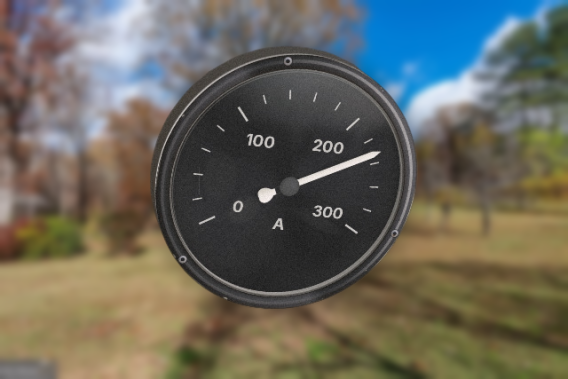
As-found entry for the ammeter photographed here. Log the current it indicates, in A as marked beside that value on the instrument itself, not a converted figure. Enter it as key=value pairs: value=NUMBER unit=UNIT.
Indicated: value=230 unit=A
